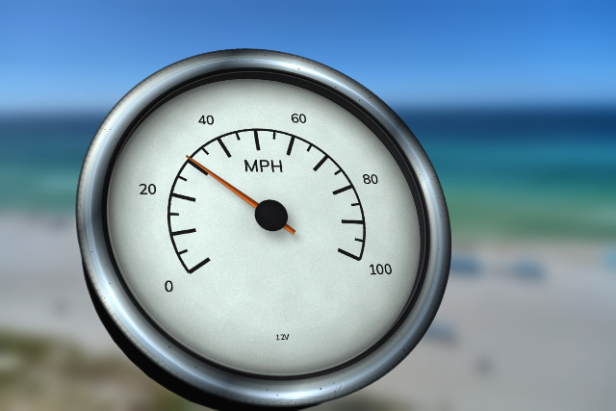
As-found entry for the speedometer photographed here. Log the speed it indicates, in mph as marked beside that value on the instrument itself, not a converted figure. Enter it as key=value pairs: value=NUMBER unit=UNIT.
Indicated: value=30 unit=mph
